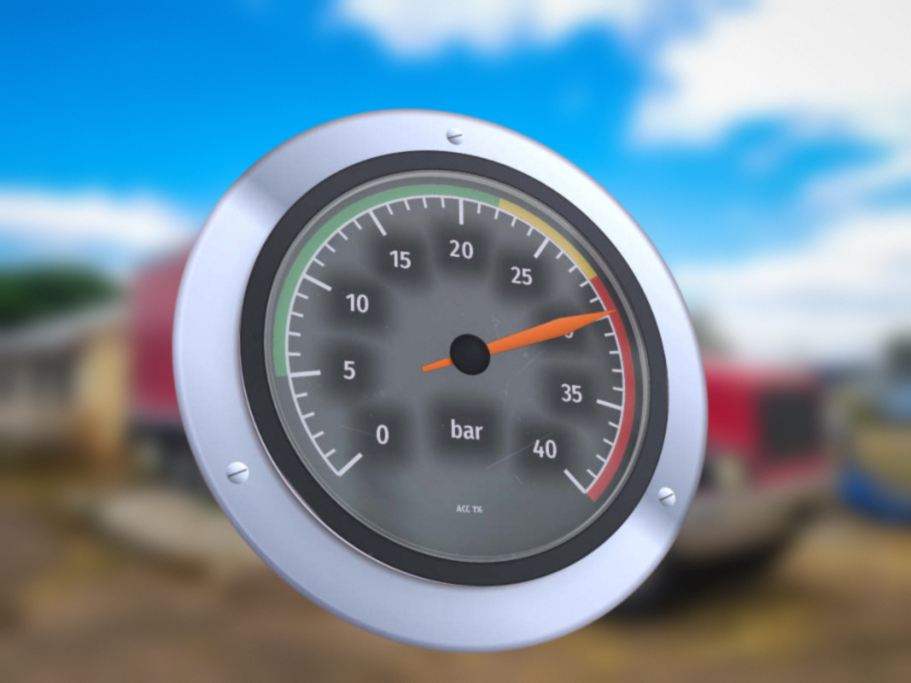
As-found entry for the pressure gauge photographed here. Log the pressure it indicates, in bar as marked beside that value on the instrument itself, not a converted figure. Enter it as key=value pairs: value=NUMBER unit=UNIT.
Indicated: value=30 unit=bar
